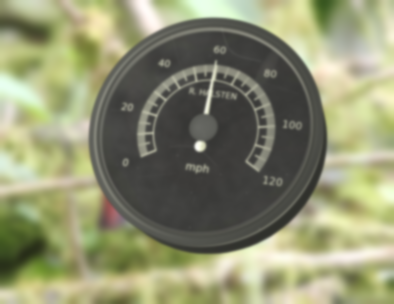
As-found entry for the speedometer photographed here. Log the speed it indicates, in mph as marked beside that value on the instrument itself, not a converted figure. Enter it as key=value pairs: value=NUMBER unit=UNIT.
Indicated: value=60 unit=mph
